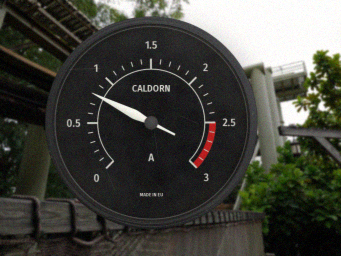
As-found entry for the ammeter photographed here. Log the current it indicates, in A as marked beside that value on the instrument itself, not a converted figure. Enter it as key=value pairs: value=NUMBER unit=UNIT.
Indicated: value=0.8 unit=A
